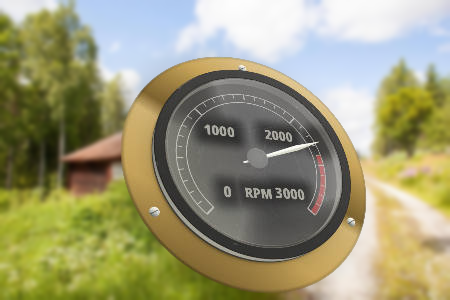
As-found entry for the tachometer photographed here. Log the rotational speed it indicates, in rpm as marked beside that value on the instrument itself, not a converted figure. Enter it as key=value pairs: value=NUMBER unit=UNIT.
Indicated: value=2300 unit=rpm
